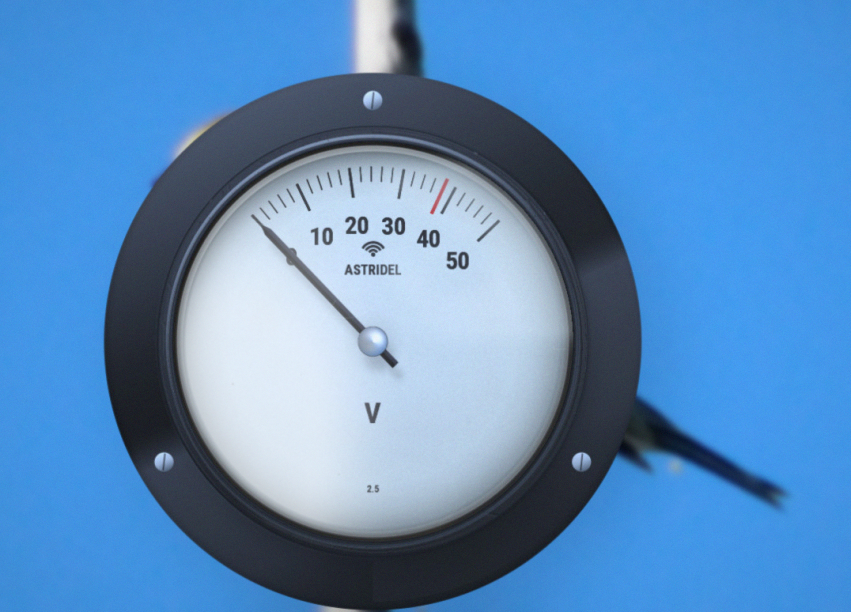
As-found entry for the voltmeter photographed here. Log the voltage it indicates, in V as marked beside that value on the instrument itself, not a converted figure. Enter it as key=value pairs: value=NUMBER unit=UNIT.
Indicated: value=0 unit=V
